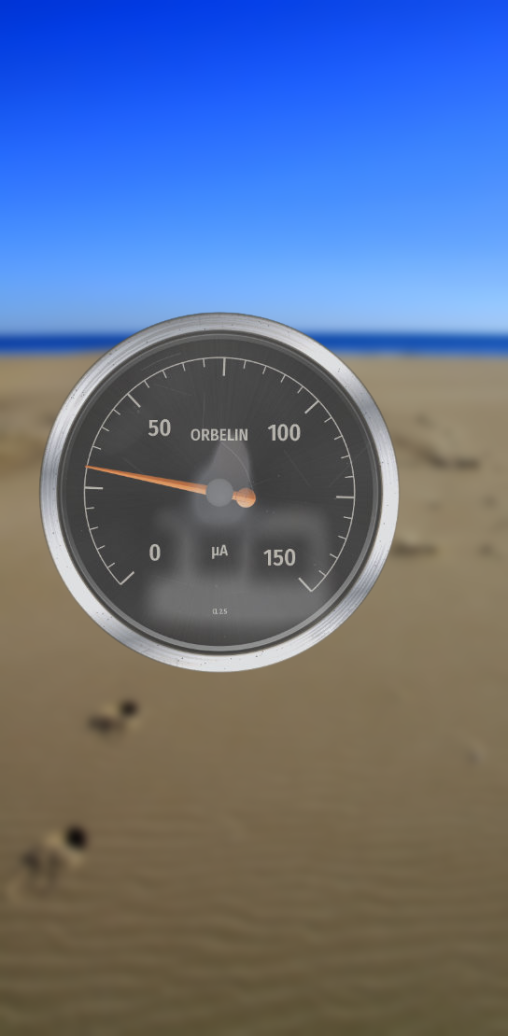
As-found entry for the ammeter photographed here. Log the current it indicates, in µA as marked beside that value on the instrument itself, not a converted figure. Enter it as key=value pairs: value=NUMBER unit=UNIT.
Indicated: value=30 unit=µA
